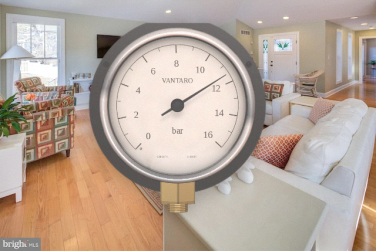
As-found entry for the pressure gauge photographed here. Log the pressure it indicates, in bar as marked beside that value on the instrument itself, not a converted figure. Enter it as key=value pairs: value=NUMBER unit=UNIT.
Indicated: value=11.5 unit=bar
